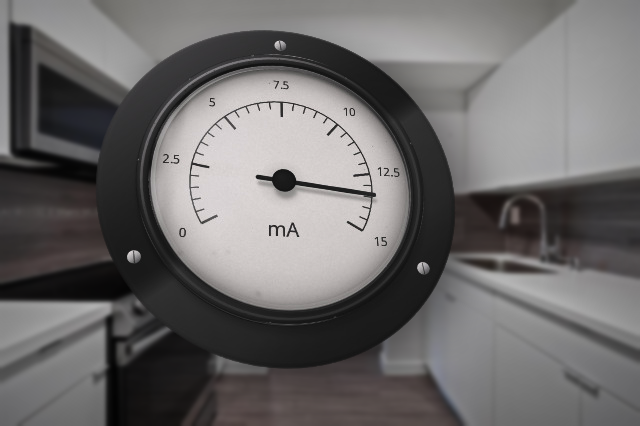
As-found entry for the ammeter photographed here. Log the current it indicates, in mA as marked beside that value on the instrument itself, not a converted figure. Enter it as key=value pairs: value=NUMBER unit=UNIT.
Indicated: value=13.5 unit=mA
